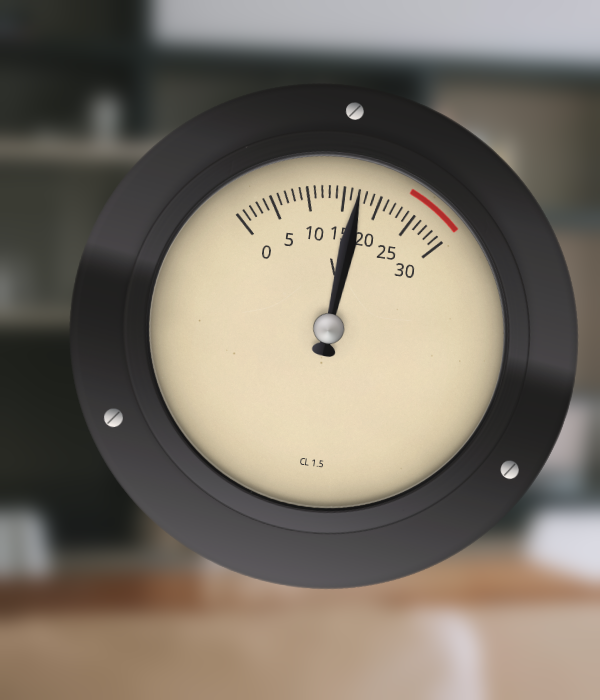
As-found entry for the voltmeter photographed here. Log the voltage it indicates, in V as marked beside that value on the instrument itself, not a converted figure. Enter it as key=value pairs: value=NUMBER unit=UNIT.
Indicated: value=17 unit=V
